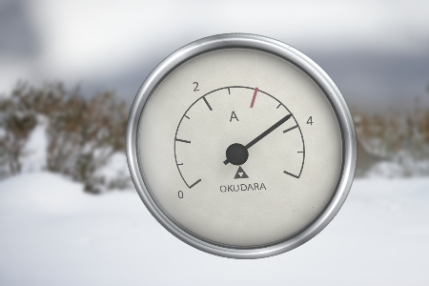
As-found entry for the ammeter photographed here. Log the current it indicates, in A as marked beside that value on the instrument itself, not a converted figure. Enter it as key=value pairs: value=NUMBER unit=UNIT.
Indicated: value=3.75 unit=A
